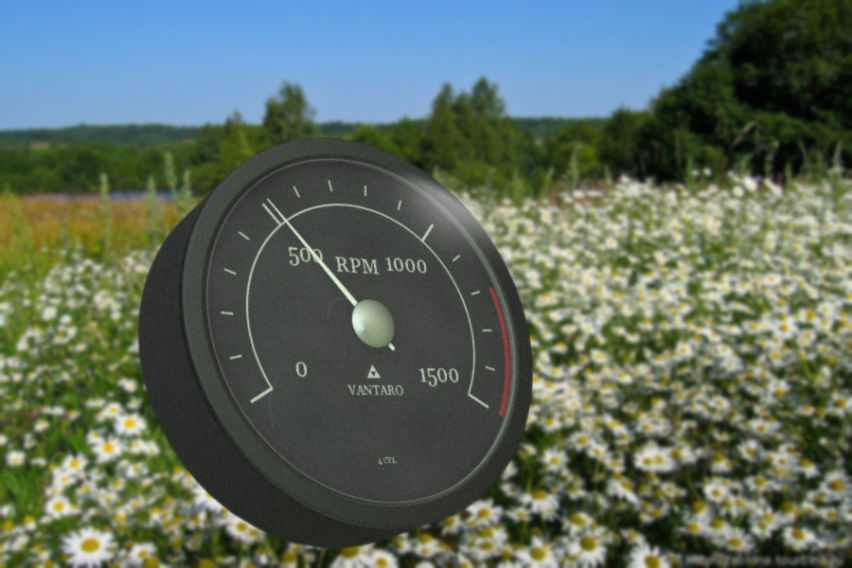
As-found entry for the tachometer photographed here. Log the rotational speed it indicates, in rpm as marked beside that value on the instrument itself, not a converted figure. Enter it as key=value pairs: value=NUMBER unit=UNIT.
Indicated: value=500 unit=rpm
